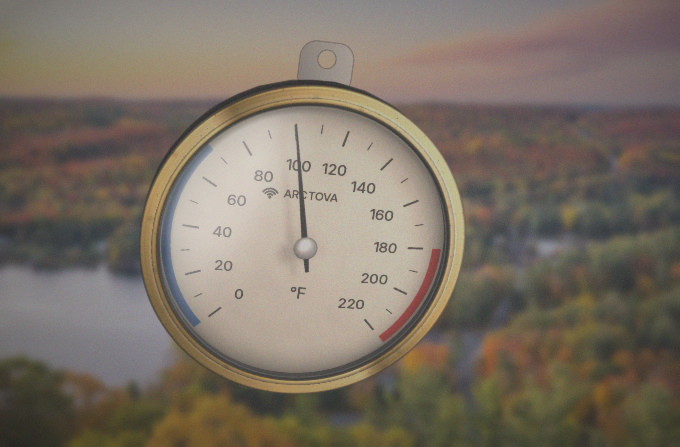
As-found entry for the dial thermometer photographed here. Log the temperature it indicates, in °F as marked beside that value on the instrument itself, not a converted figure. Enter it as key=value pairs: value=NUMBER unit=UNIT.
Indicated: value=100 unit=°F
